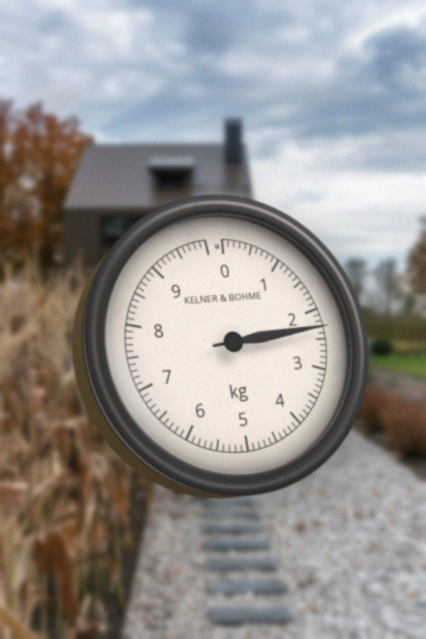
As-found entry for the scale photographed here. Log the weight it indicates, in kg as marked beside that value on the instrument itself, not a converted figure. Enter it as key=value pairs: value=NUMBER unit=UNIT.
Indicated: value=2.3 unit=kg
